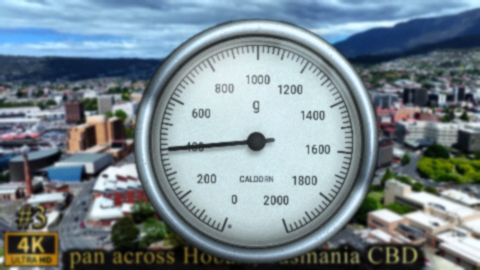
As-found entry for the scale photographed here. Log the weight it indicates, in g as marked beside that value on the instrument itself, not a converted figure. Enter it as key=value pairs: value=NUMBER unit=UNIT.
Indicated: value=400 unit=g
